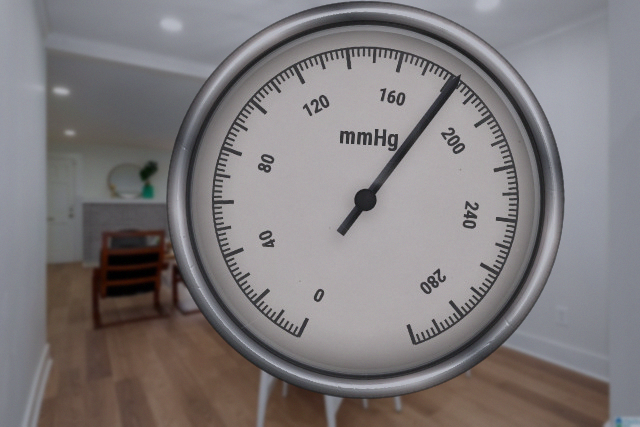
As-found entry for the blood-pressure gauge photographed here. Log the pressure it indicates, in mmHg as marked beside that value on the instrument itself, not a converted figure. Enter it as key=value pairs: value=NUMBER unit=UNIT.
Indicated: value=182 unit=mmHg
